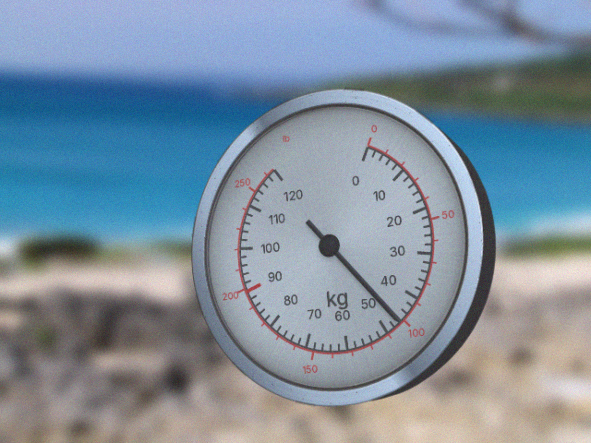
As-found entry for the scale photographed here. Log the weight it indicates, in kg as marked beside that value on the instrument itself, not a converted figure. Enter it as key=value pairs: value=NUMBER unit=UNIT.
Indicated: value=46 unit=kg
